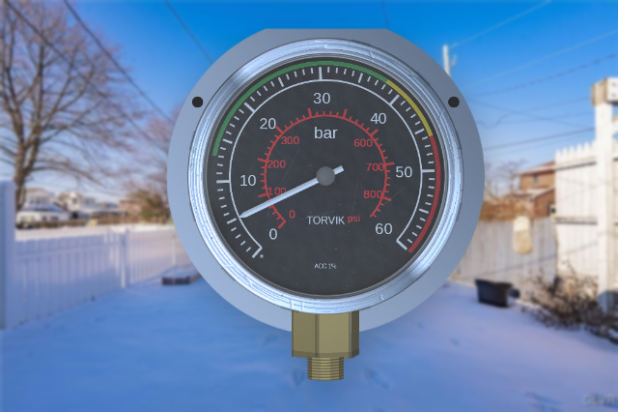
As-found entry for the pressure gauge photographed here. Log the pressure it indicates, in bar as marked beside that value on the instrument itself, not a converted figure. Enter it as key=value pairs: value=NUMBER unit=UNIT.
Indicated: value=5 unit=bar
